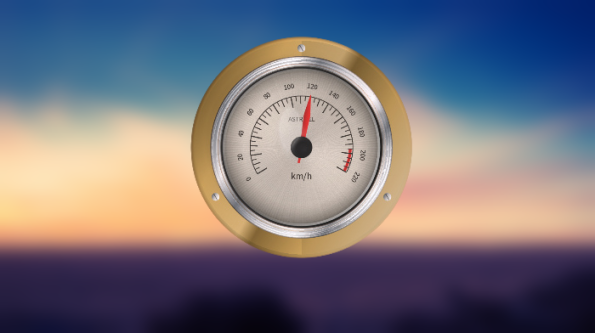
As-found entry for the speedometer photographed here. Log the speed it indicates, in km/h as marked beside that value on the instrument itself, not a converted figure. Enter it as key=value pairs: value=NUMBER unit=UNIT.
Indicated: value=120 unit=km/h
